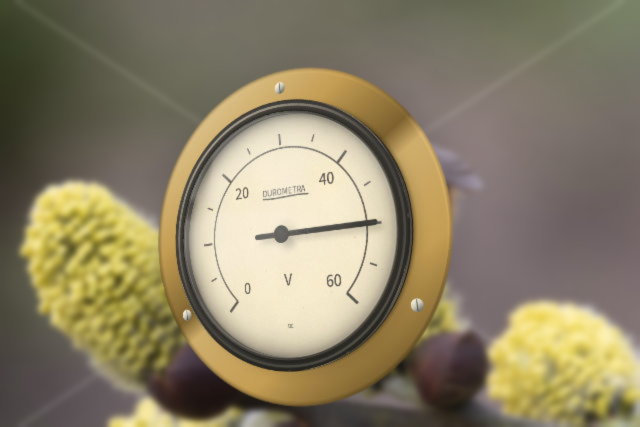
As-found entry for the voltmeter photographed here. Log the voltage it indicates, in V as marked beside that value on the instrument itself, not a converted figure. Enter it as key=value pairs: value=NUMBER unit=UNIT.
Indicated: value=50 unit=V
